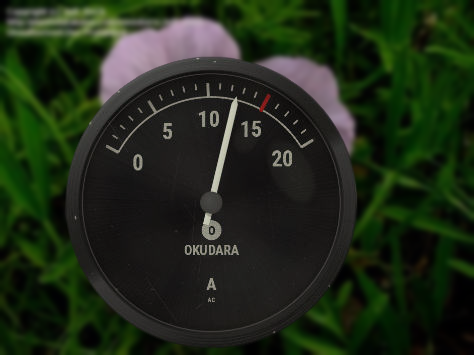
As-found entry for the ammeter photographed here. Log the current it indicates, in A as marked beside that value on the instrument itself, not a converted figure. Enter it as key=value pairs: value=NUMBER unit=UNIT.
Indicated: value=12.5 unit=A
